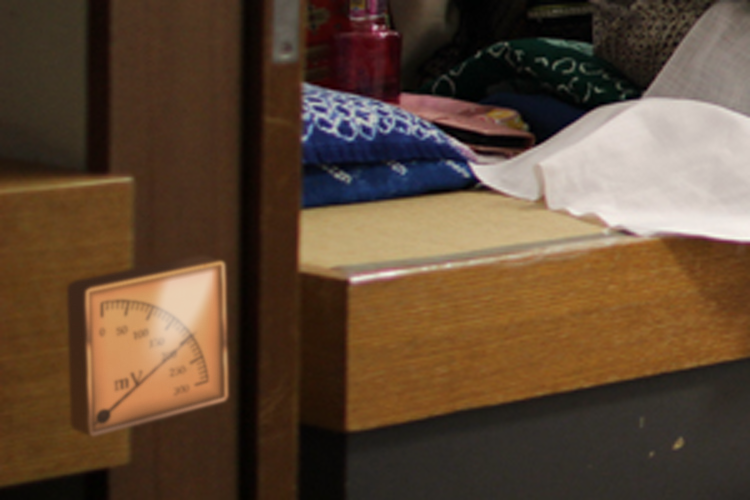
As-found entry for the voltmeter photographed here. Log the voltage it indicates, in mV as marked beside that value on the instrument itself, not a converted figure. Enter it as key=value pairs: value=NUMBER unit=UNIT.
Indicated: value=200 unit=mV
